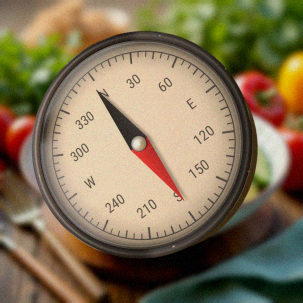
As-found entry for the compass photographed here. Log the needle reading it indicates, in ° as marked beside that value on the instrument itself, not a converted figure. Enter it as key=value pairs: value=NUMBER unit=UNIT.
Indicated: value=177.5 unit=°
